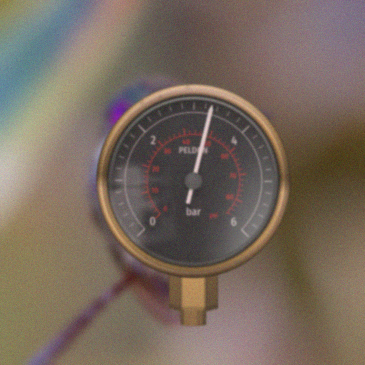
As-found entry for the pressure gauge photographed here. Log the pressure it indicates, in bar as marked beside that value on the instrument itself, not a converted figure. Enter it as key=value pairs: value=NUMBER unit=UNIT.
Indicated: value=3.3 unit=bar
